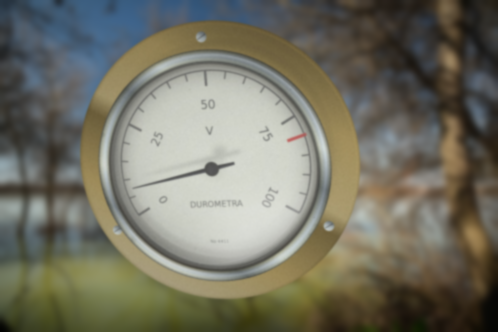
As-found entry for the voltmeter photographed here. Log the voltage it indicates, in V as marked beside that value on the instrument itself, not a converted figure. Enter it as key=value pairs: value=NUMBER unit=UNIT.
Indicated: value=7.5 unit=V
